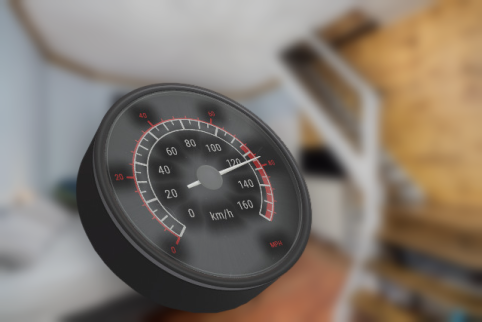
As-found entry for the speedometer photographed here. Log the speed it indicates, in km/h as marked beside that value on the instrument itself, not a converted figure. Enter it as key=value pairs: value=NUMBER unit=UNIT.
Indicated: value=125 unit=km/h
